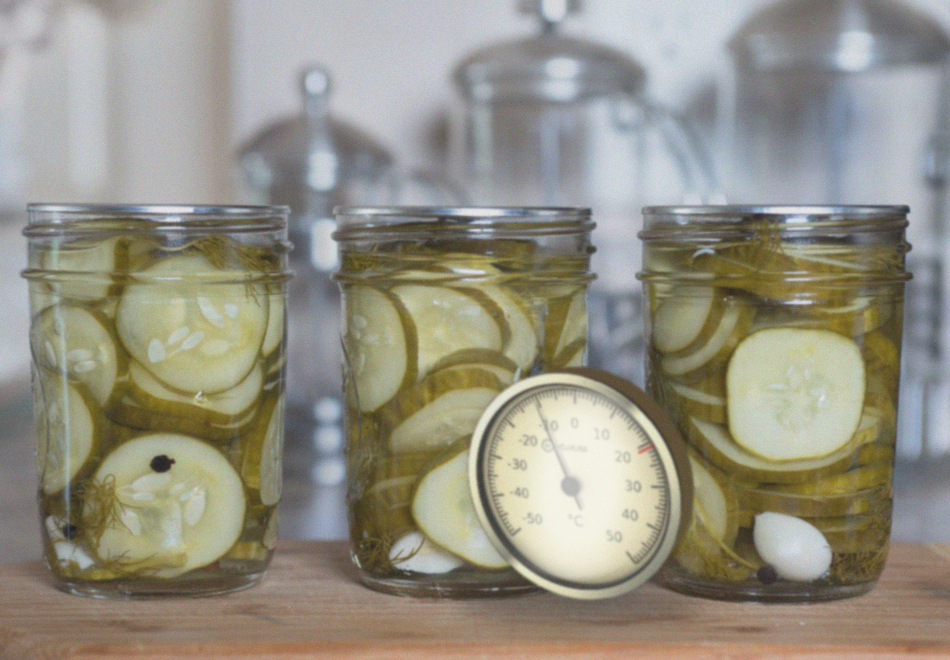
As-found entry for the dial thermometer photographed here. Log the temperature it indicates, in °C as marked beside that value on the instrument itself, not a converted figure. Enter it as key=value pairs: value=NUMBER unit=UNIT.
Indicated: value=-10 unit=°C
